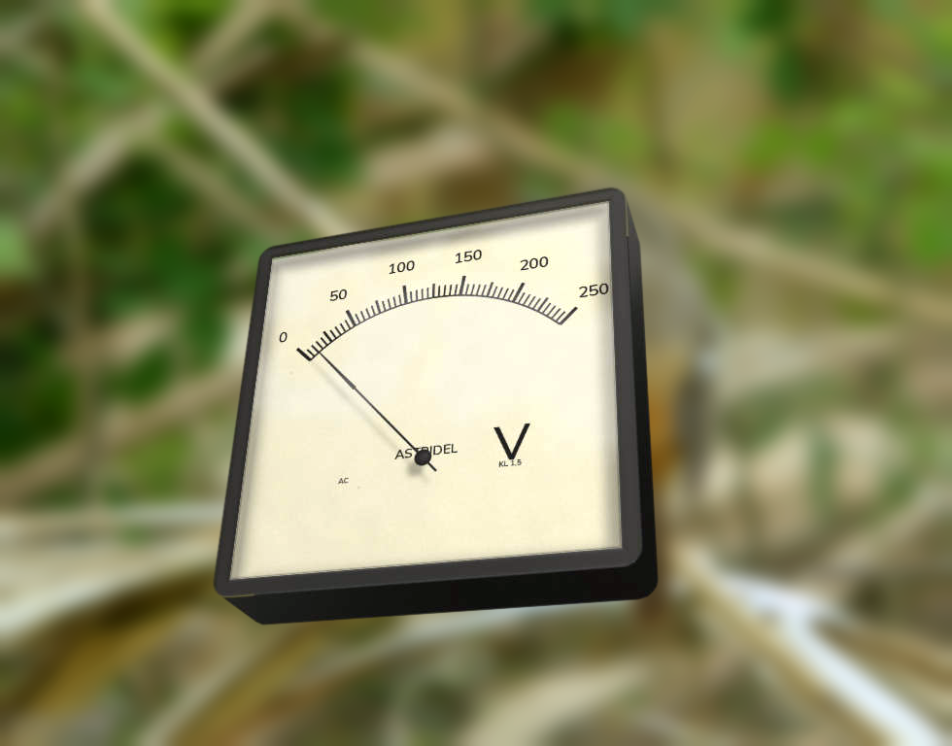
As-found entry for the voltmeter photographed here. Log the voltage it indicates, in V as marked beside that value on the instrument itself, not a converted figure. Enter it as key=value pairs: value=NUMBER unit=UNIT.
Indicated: value=10 unit=V
